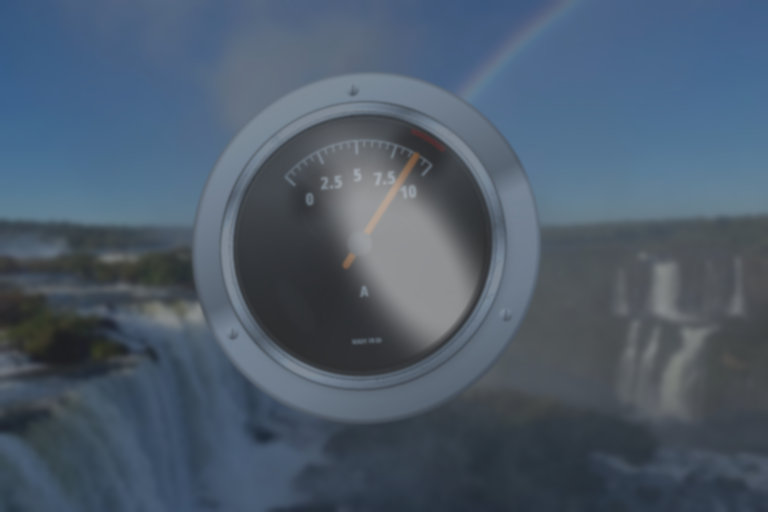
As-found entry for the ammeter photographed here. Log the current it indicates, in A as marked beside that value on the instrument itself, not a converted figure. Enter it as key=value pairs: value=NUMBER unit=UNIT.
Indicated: value=9 unit=A
